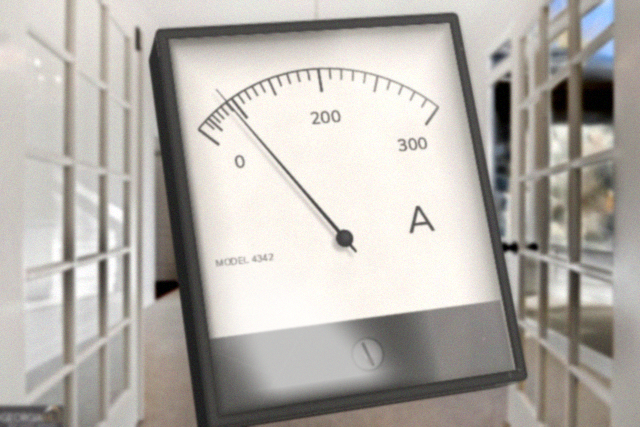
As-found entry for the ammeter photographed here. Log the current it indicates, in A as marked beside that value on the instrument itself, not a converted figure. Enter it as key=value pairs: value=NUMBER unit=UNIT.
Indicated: value=90 unit=A
